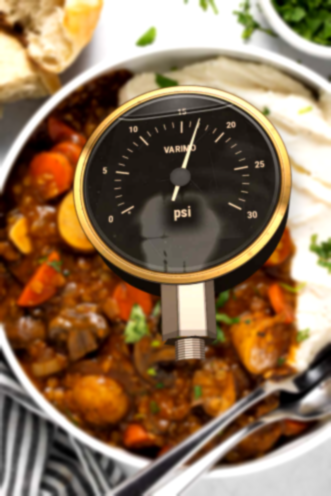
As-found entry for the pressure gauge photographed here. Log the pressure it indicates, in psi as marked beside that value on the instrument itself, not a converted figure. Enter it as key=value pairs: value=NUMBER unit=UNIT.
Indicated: value=17 unit=psi
